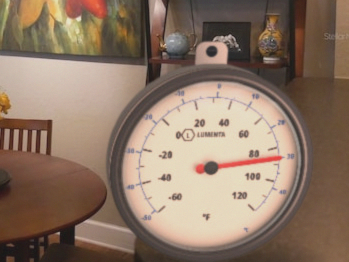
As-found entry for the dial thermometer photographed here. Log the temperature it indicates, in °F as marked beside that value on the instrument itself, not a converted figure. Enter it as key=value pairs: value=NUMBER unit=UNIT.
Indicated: value=85 unit=°F
